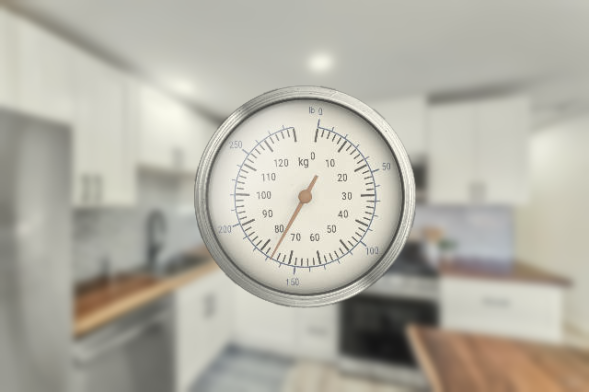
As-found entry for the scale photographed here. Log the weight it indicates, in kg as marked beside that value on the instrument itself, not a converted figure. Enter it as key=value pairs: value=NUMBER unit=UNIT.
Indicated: value=76 unit=kg
